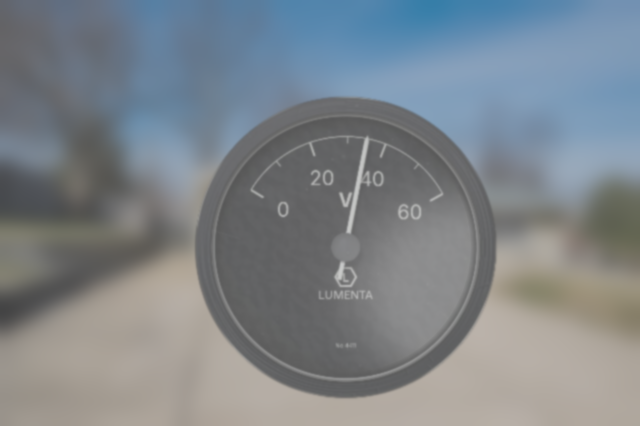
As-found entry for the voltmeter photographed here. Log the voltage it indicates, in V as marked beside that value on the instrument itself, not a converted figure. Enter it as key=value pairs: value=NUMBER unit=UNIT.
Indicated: value=35 unit=V
